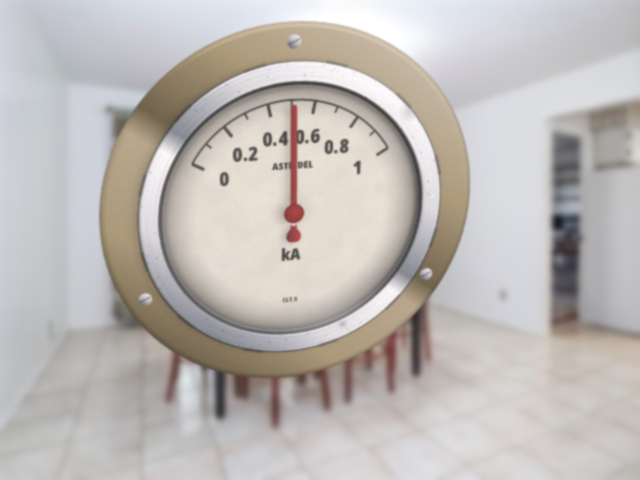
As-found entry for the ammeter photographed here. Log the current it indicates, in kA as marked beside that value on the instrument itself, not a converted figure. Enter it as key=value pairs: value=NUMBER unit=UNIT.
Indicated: value=0.5 unit=kA
